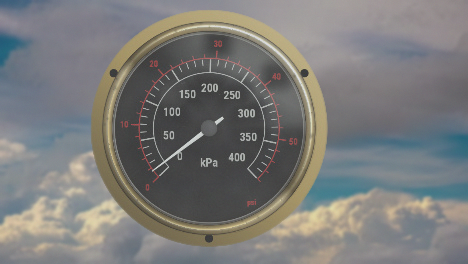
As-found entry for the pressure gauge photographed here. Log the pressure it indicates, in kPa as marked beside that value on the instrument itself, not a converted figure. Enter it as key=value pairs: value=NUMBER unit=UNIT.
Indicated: value=10 unit=kPa
